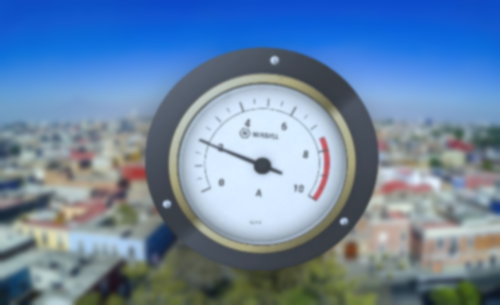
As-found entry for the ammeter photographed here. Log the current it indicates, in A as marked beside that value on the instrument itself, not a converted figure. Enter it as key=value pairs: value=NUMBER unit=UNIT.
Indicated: value=2 unit=A
